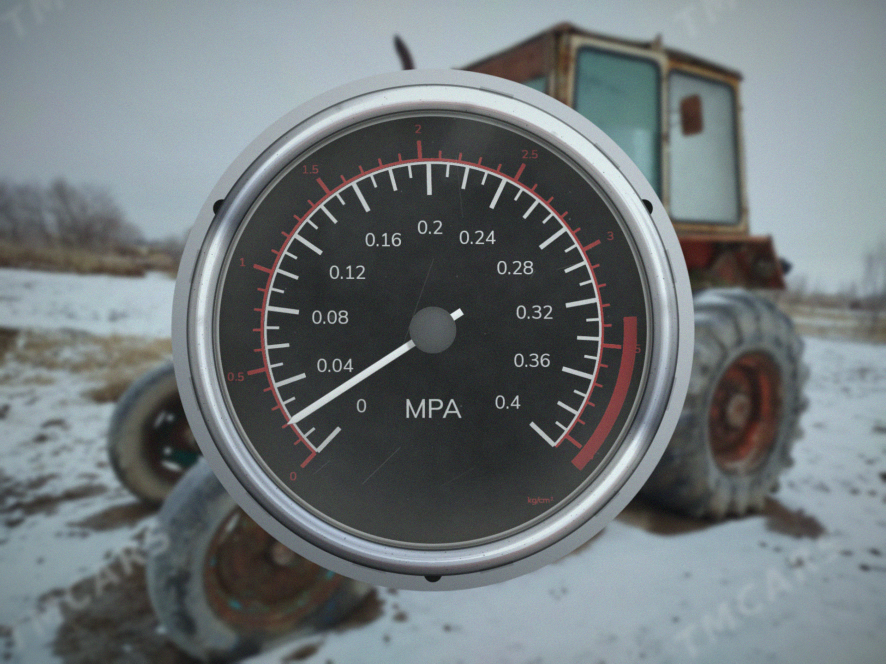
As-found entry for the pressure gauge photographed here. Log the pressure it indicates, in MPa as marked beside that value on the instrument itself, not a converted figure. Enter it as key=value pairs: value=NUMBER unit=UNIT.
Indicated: value=0.02 unit=MPa
